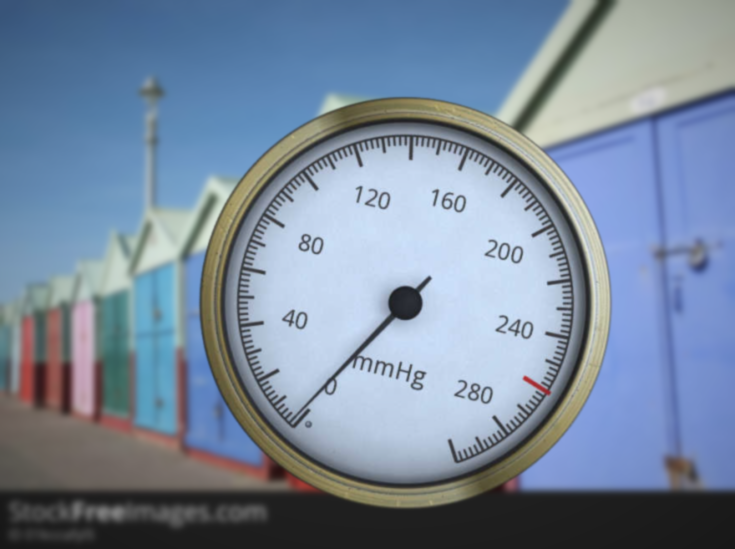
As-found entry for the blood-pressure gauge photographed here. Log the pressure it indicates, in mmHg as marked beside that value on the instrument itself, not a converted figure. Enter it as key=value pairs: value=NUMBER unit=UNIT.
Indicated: value=2 unit=mmHg
